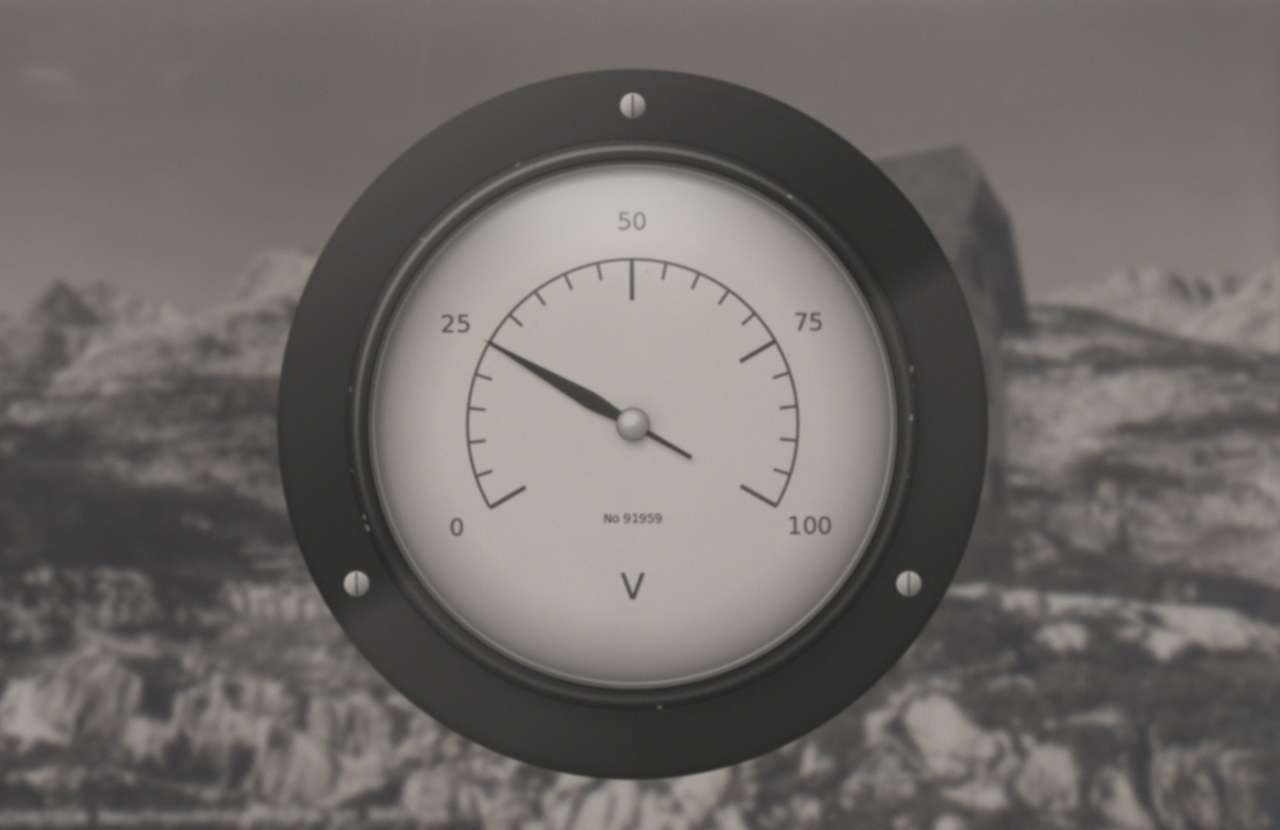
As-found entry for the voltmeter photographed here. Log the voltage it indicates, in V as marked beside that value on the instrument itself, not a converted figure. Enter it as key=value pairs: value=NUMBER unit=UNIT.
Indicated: value=25 unit=V
